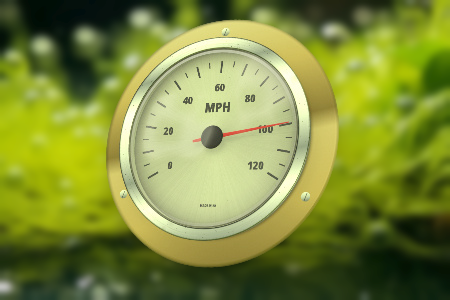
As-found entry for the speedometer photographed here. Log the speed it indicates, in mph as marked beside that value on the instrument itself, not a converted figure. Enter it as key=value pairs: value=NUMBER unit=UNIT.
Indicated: value=100 unit=mph
